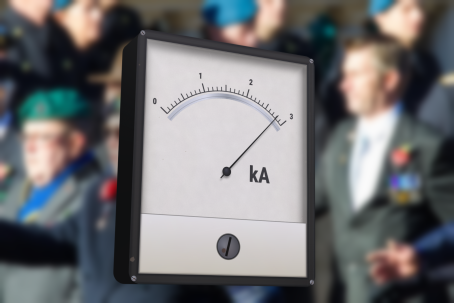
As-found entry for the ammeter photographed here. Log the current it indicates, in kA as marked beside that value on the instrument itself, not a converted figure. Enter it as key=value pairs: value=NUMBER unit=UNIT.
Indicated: value=2.8 unit=kA
